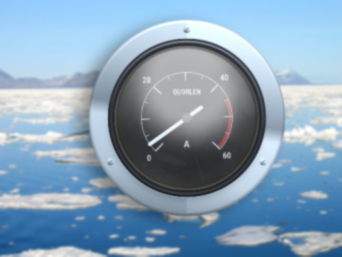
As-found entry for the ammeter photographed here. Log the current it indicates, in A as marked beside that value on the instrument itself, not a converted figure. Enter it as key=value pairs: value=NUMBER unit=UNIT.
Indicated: value=2.5 unit=A
